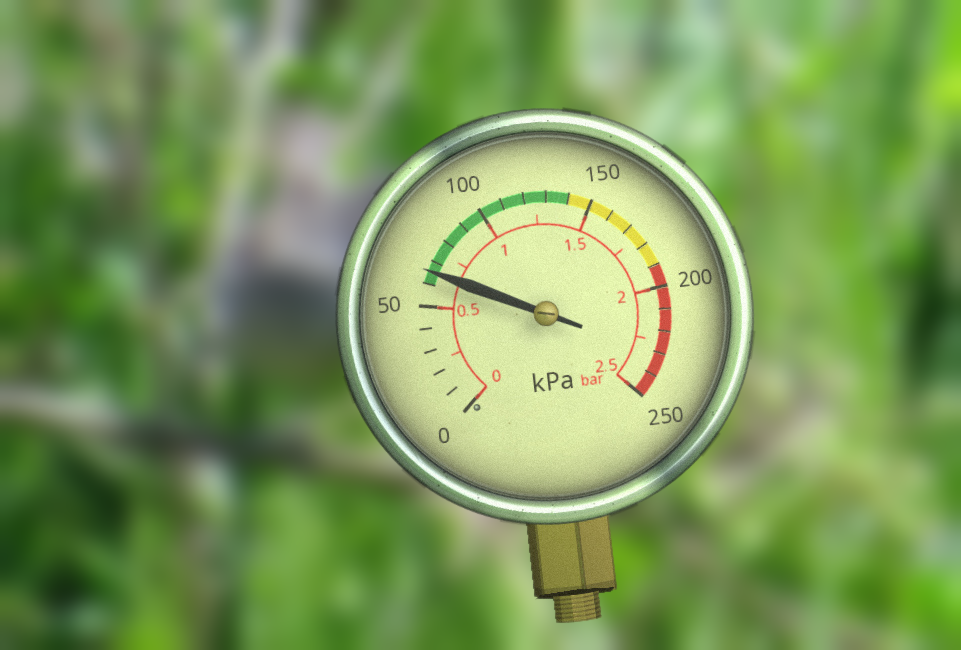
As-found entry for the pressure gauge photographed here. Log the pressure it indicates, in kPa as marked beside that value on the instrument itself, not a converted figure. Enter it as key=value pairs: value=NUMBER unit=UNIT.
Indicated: value=65 unit=kPa
